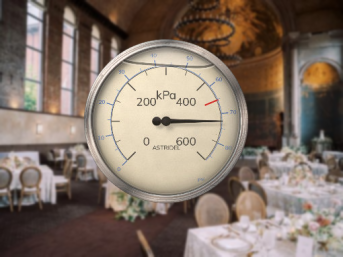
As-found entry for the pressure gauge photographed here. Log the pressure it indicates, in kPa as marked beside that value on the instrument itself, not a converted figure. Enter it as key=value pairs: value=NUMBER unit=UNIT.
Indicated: value=500 unit=kPa
